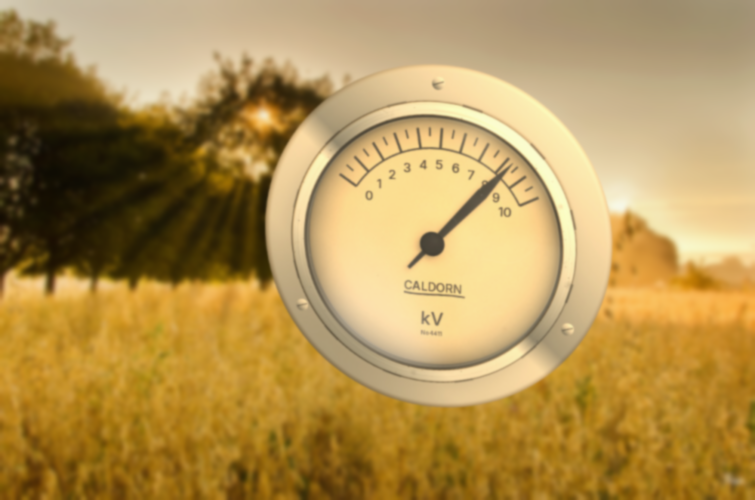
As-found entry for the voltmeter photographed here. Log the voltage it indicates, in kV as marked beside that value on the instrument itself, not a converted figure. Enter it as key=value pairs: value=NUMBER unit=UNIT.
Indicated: value=8.25 unit=kV
